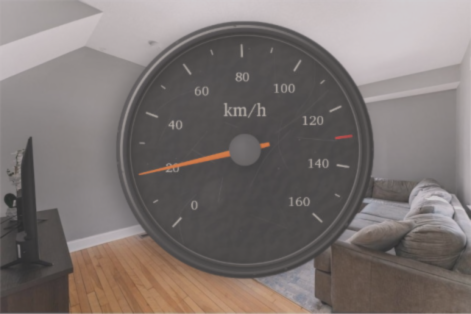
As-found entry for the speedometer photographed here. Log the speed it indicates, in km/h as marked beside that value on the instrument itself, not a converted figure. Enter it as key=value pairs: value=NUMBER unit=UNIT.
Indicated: value=20 unit=km/h
